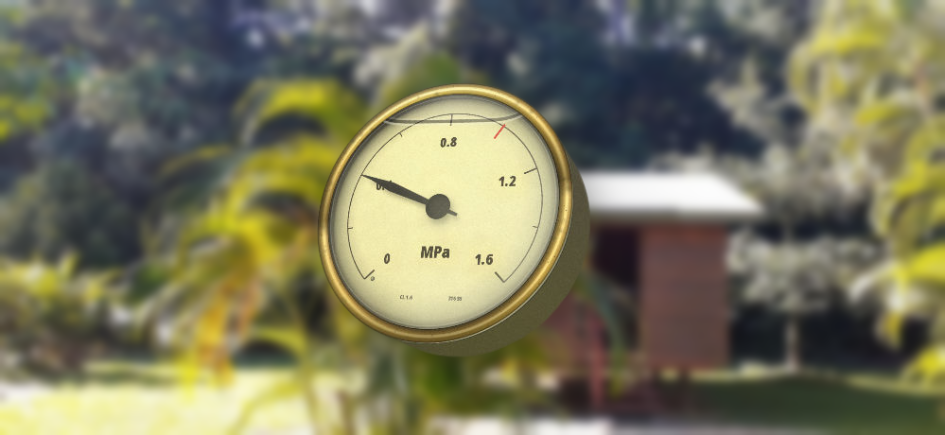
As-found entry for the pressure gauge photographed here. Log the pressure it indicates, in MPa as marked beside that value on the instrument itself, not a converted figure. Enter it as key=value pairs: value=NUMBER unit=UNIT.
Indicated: value=0.4 unit=MPa
